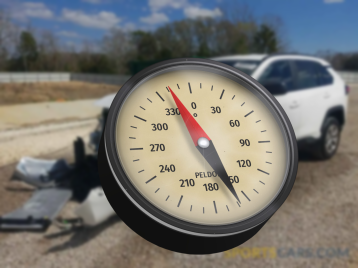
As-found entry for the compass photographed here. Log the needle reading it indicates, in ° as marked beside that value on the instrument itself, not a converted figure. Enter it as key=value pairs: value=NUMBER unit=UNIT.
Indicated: value=340 unit=°
